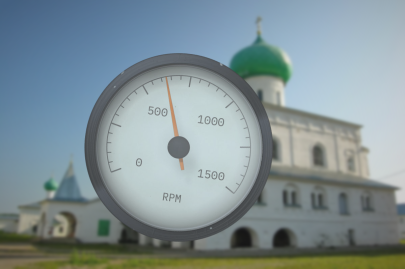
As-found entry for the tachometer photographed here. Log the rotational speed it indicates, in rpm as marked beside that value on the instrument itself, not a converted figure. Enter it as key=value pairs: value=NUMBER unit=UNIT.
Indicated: value=625 unit=rpm
